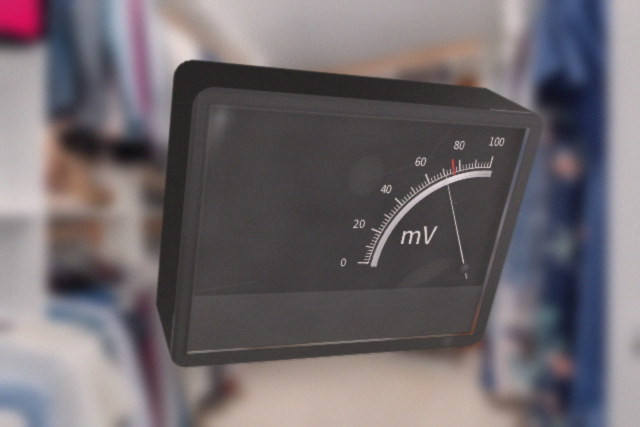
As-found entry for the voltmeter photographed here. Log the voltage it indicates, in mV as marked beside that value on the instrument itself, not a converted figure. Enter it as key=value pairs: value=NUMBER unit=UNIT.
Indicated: value=70 unit=mV
